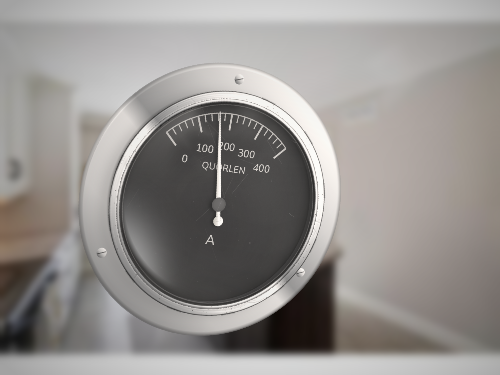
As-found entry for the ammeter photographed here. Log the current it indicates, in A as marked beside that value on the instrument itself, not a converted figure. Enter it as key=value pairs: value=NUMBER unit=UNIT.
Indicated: value=160 unit=A
